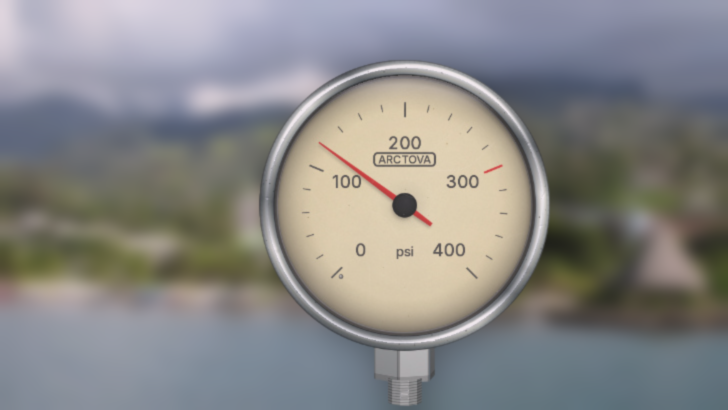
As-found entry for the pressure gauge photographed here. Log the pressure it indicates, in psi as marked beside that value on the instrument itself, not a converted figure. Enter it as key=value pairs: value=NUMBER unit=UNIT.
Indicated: value=120 unit=psi
